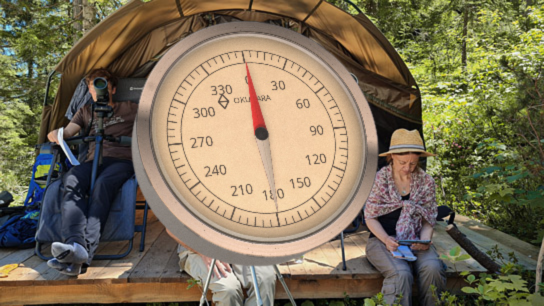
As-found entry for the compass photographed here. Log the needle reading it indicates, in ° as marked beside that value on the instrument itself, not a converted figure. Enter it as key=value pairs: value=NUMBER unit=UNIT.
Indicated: value=0 unit=°
